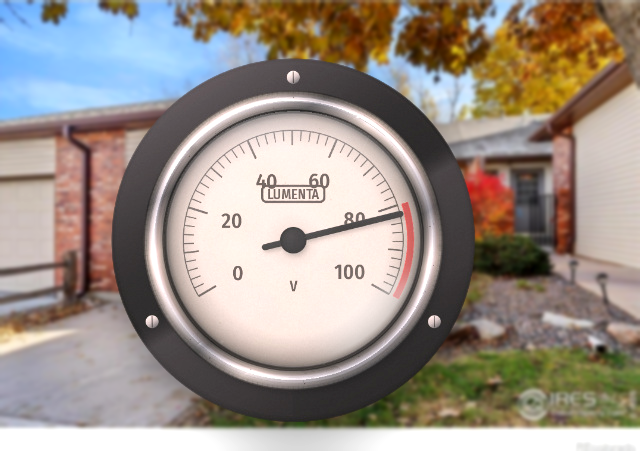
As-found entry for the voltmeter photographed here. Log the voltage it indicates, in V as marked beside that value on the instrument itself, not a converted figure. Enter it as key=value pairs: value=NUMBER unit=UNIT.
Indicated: value=82 unit=V
